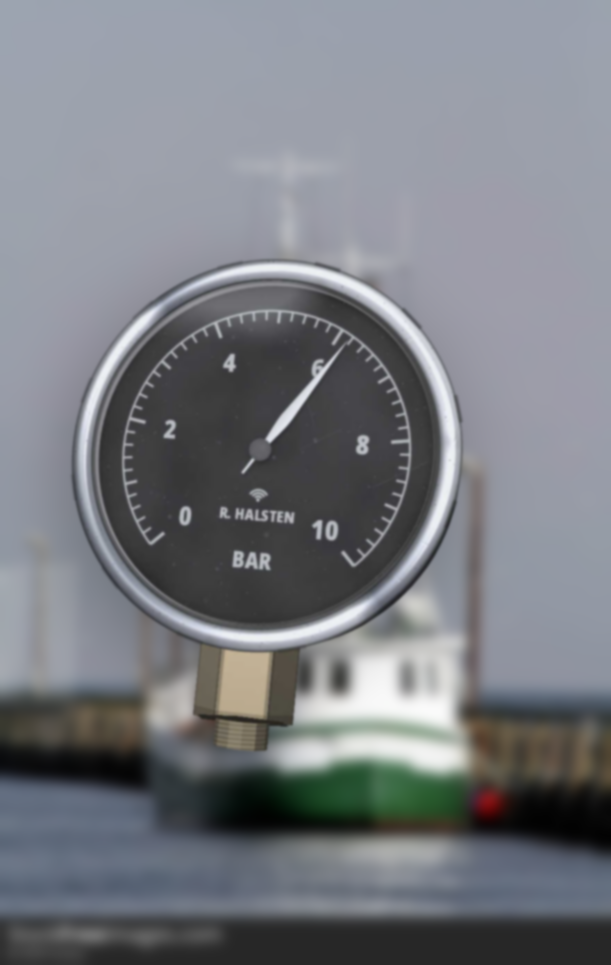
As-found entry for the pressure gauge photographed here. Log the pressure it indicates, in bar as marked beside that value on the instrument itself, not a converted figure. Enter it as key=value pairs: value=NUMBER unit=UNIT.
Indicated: value=6.2 unit=bar
